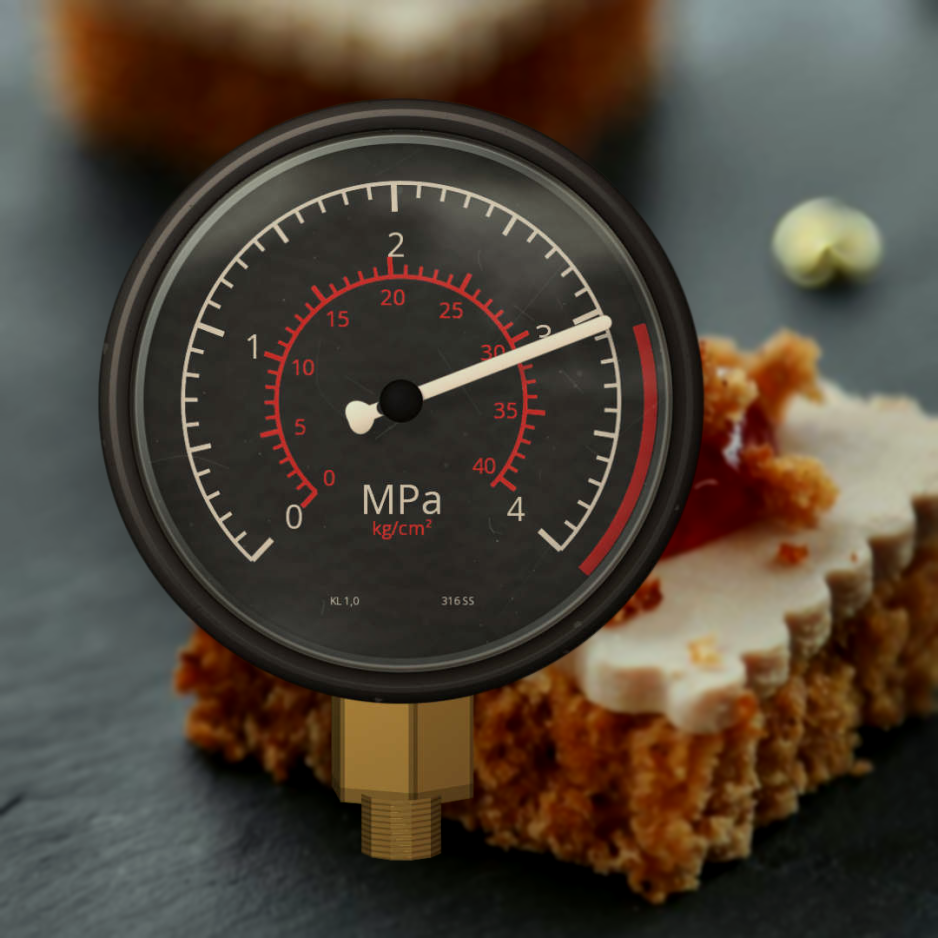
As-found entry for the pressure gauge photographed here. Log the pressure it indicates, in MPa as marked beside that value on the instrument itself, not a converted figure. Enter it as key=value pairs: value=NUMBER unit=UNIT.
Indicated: value=3.05 unit=MPa
